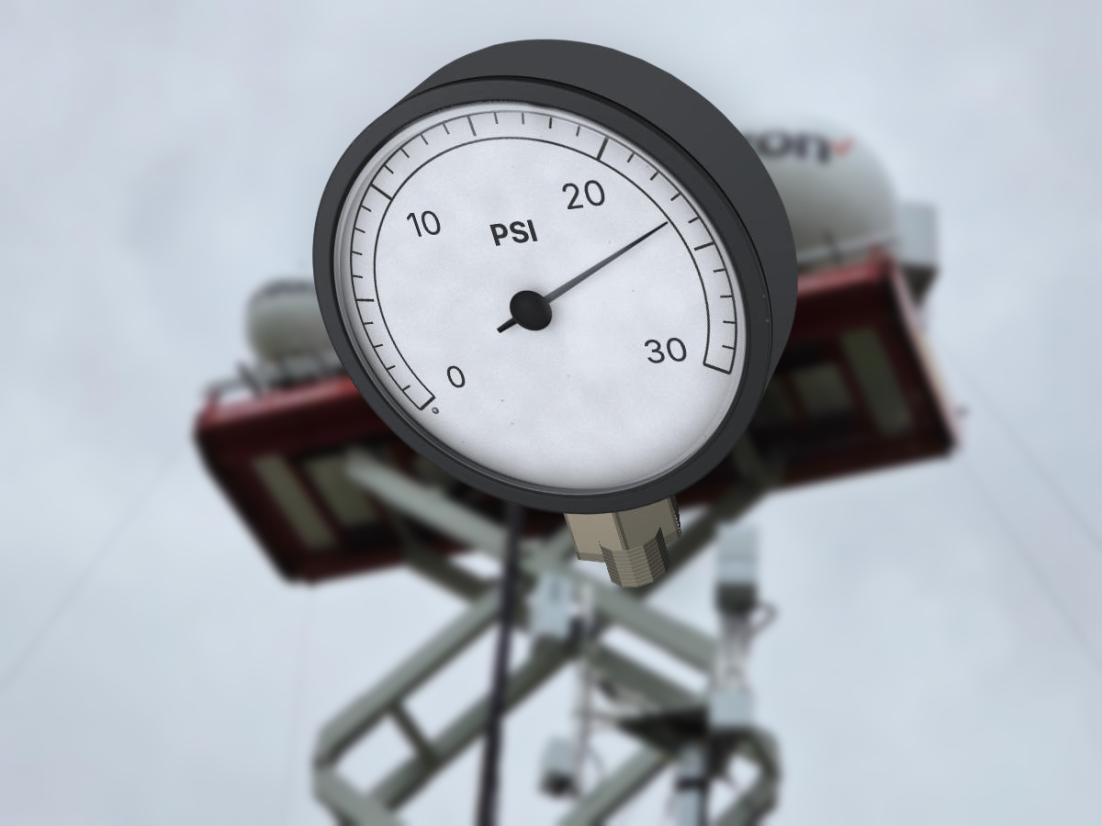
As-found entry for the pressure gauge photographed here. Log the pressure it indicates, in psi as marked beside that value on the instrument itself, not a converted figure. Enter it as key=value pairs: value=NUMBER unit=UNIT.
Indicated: value=23.5 unit=psi
